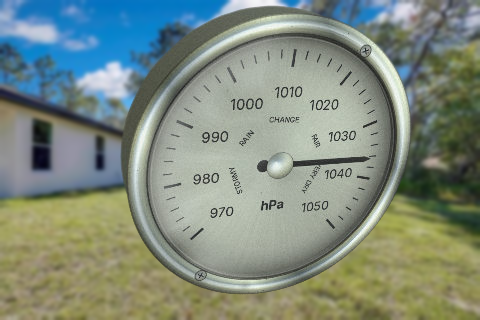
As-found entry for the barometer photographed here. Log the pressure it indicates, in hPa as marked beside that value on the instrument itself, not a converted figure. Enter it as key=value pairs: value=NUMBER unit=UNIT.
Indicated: value=1036 unit=hPa
